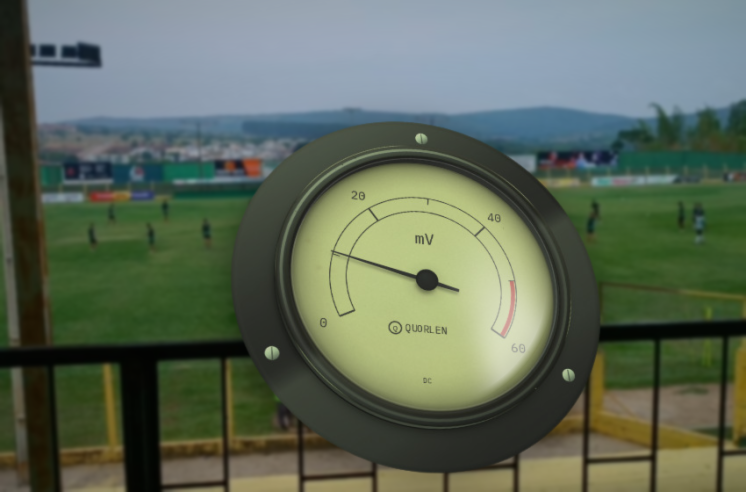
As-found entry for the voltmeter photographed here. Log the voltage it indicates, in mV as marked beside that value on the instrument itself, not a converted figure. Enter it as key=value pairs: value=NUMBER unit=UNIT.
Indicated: value=10 unit=mV
